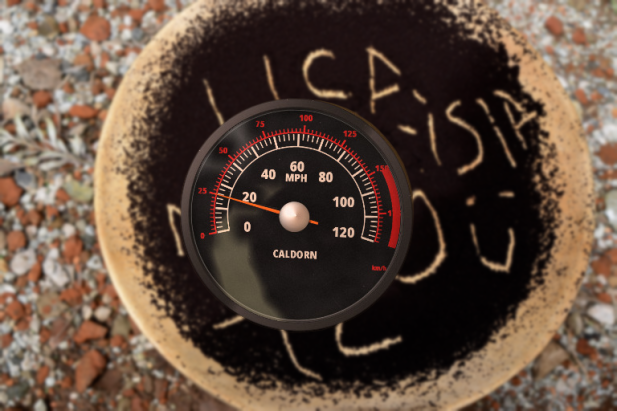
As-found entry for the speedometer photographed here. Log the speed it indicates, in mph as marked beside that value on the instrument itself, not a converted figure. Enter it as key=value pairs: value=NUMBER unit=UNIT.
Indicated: value=16 unit=mph
